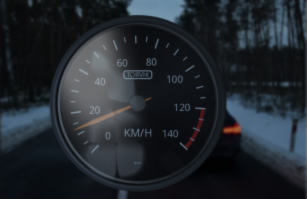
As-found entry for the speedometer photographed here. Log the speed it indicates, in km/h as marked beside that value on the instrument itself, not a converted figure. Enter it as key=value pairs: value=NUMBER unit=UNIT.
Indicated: value=12.5 unit=km/h
